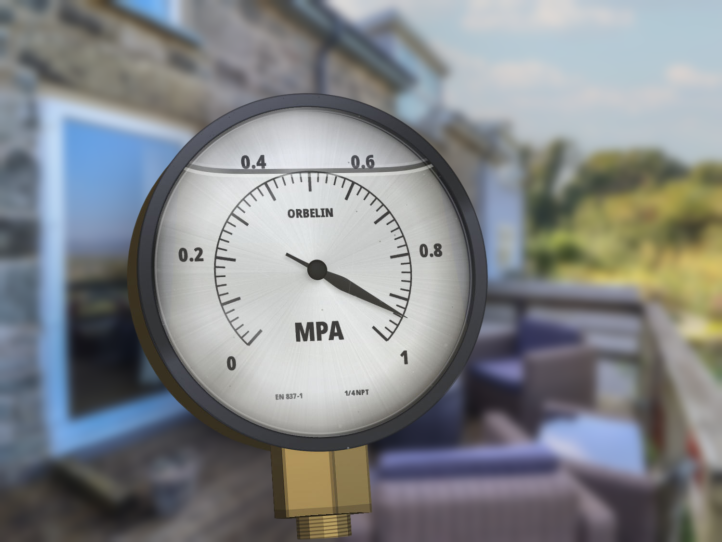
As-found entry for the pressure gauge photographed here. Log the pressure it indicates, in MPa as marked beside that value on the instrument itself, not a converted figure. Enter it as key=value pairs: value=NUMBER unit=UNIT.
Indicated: value=0.94 unit=MPa
